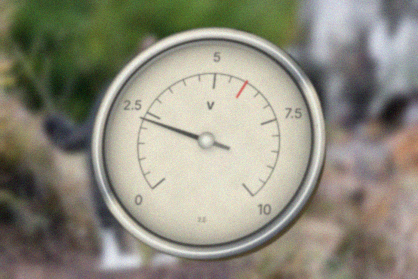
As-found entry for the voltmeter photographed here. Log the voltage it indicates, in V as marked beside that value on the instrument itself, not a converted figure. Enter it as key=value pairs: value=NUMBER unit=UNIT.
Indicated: value=2.25 unit=V
